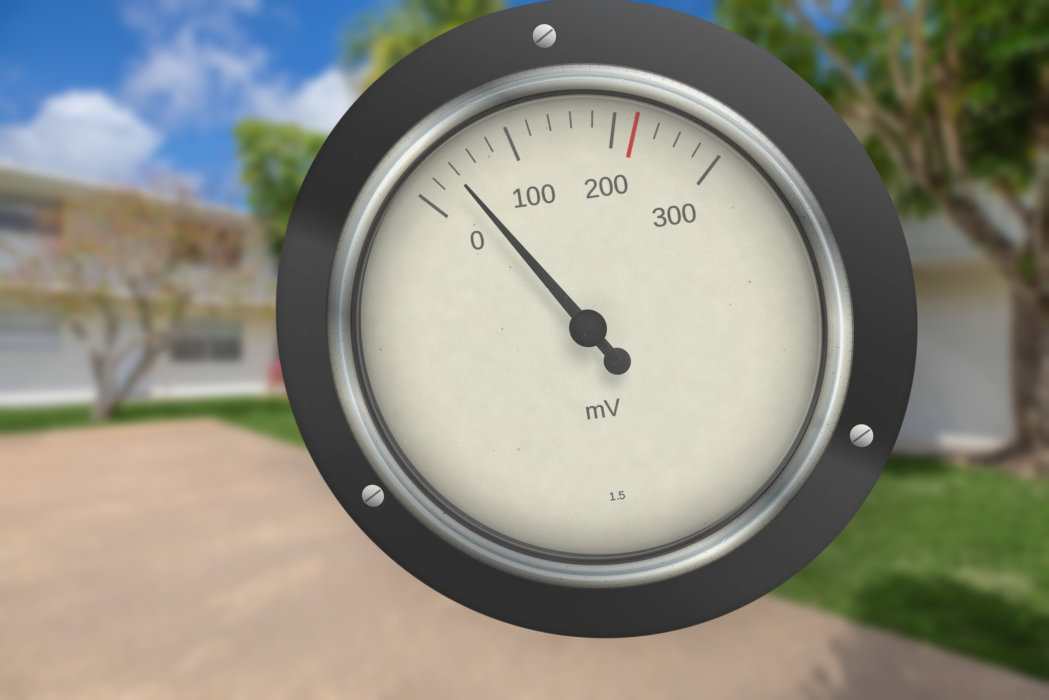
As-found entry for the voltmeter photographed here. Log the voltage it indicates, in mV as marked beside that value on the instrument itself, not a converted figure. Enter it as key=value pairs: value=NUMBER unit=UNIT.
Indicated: value=40 unit=mV
